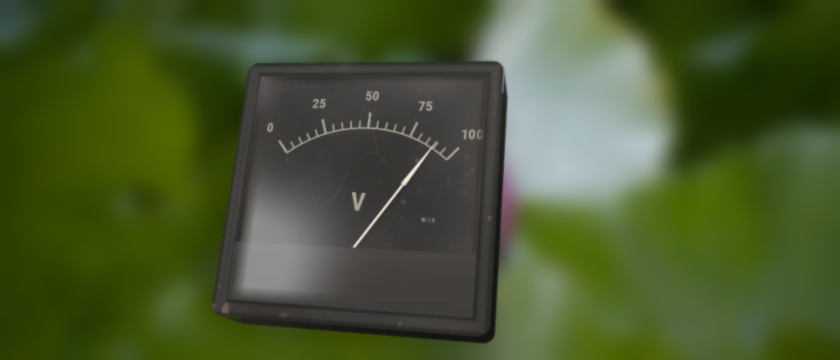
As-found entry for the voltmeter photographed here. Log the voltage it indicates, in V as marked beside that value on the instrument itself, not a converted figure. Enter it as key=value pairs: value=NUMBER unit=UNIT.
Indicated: value=90 unit=V
